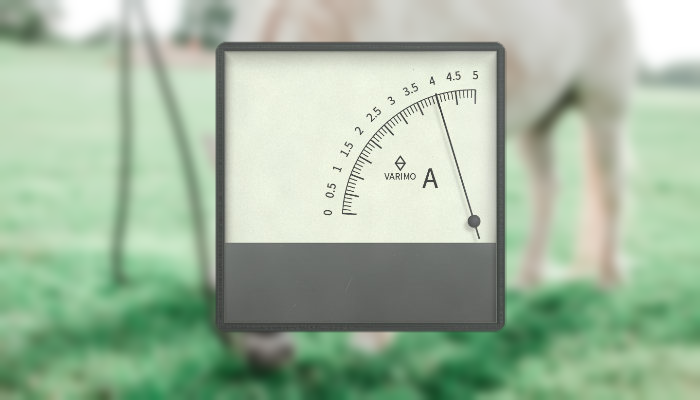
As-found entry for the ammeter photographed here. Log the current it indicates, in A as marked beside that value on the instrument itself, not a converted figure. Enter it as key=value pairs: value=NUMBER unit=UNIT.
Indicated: value=4 unit=A
